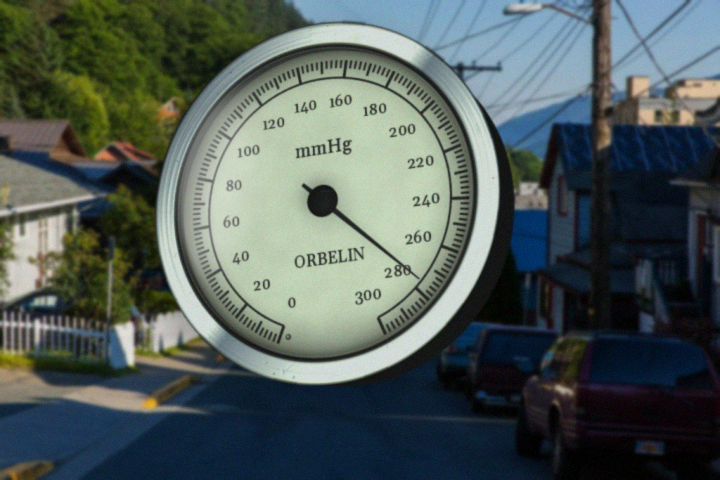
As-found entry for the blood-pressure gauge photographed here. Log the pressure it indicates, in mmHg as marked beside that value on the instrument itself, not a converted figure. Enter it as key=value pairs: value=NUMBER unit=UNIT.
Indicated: value=276 unit=mmHg
